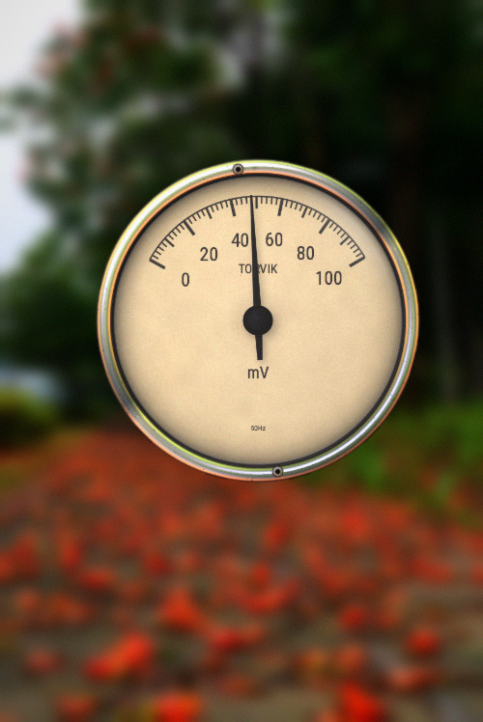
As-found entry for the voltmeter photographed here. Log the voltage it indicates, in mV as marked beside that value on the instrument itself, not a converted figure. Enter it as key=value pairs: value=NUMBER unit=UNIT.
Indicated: value=48 unit=mV
